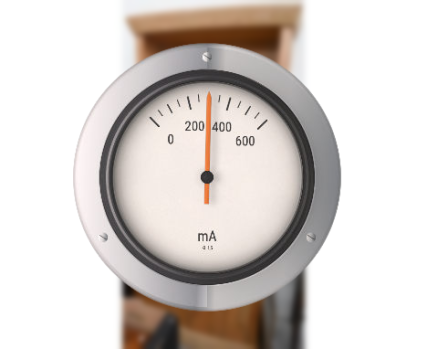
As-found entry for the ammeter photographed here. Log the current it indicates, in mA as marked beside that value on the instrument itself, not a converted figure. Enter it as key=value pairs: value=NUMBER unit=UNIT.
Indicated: value=300 unit=mA
